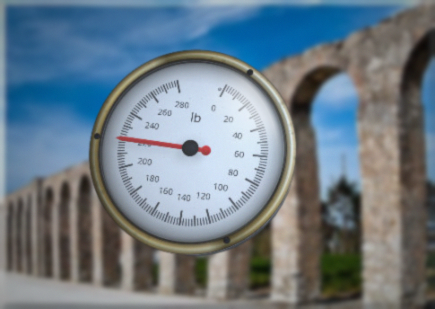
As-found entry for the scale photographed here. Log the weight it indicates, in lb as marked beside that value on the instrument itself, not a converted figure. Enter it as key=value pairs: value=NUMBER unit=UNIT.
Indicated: value=220 unit=lb
